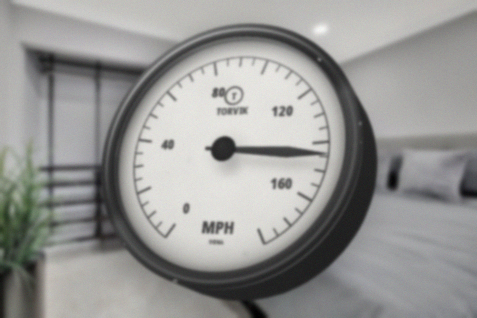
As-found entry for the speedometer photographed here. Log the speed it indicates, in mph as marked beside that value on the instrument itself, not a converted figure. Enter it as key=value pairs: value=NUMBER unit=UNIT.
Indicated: value=145 unit=mph
